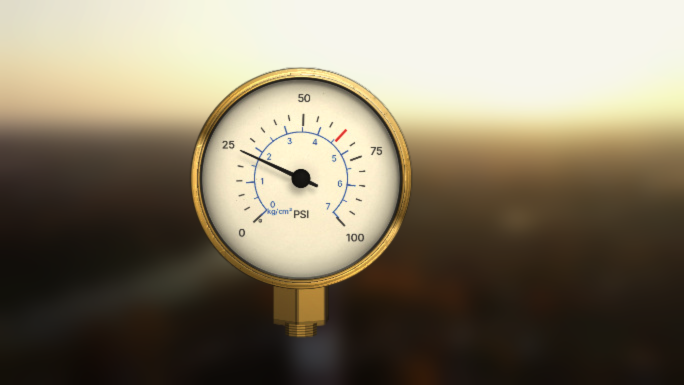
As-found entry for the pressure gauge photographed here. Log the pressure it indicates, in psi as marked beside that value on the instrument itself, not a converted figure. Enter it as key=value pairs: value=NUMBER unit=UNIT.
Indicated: value=25 unit=psi
